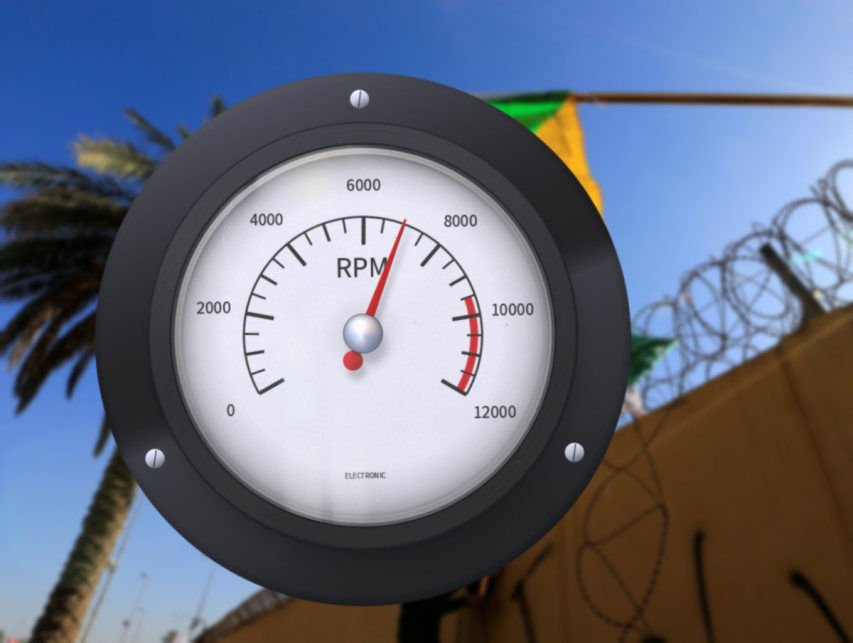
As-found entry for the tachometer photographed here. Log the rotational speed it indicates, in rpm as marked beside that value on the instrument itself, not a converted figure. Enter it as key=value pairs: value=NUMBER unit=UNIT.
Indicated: value=7000 unit=rpm
